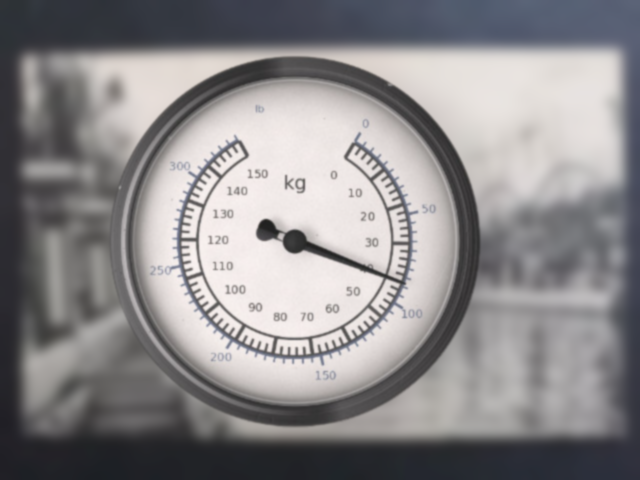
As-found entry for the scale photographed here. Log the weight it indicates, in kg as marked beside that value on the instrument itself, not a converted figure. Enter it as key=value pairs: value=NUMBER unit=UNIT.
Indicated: value=40 unit=kg
